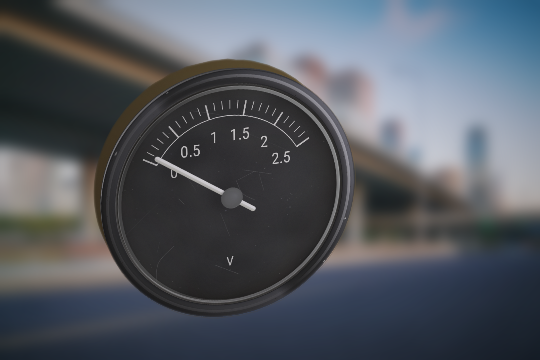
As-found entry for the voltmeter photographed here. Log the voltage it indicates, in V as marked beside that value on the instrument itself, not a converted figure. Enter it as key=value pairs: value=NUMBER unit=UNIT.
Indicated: value=0.1 unit=V
